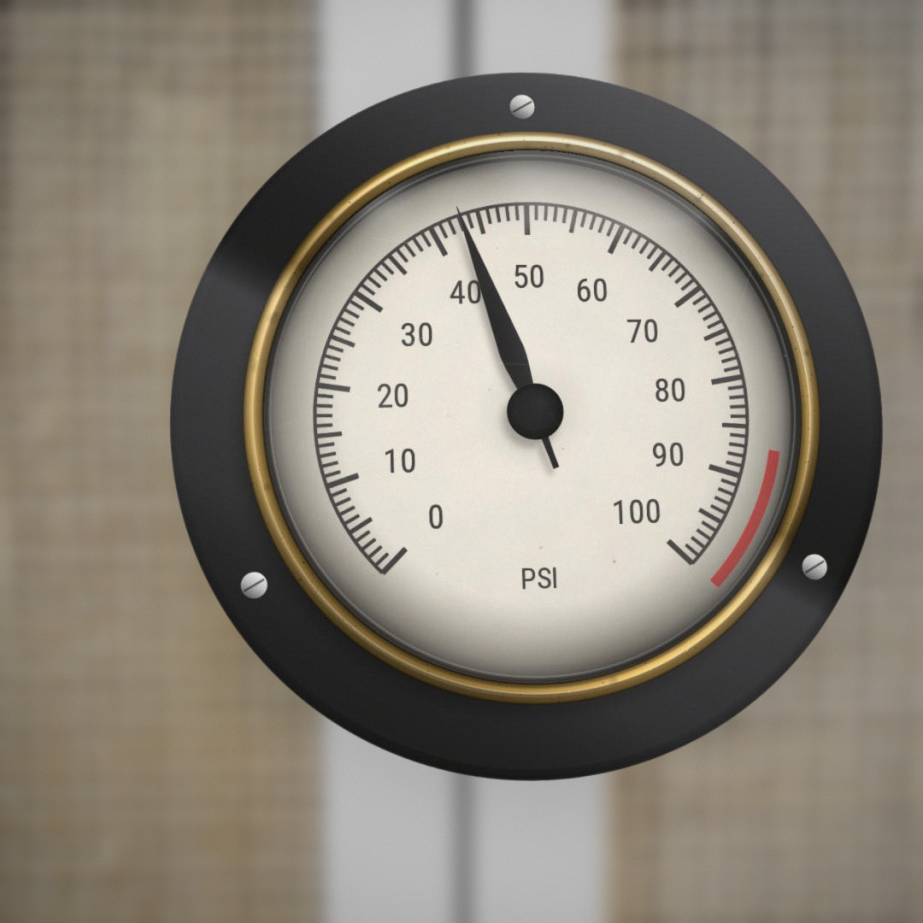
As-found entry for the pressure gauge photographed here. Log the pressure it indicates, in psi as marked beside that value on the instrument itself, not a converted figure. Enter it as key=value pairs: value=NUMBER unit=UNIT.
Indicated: value=43 unit=psi
